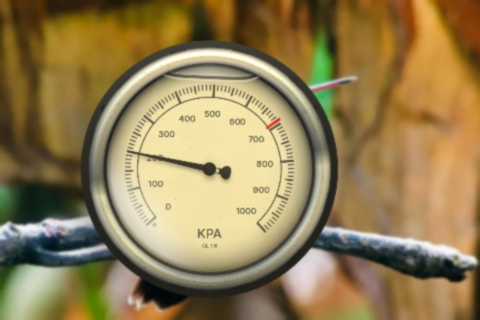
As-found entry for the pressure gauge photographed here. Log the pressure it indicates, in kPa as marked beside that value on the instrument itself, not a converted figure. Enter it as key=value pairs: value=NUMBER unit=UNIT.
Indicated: value=200 unit=kPa
